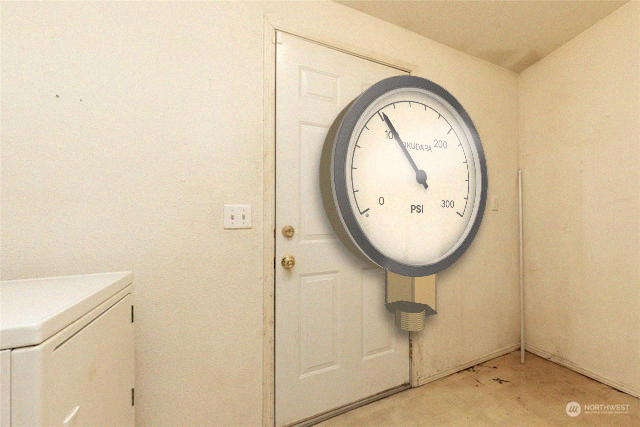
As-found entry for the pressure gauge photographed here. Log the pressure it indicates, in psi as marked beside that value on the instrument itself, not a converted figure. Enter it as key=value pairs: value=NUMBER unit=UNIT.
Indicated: value=100 unit=psi
